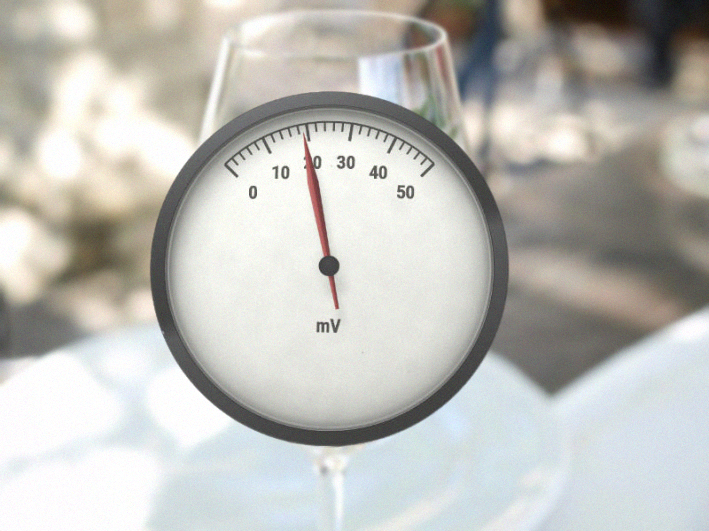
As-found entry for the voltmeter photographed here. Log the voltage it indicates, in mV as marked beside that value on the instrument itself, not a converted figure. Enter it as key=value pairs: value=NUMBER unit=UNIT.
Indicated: value=19 unit=mV
